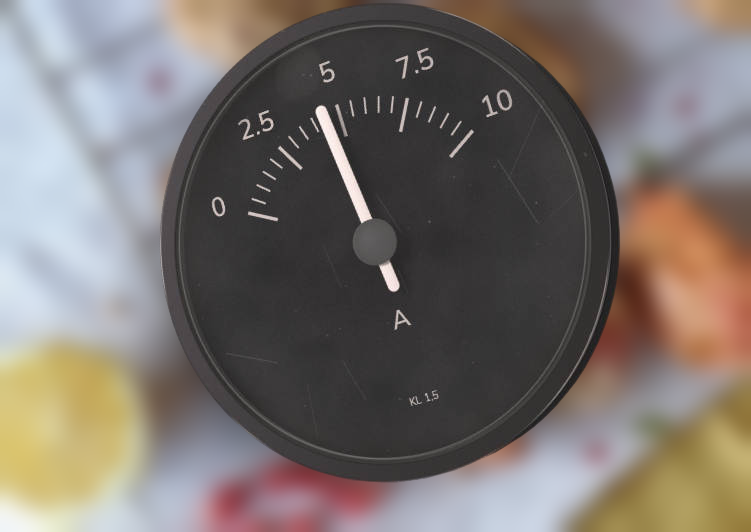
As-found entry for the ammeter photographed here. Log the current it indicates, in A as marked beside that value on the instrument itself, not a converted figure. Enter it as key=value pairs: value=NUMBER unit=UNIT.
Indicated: value=4.5 unit=A
